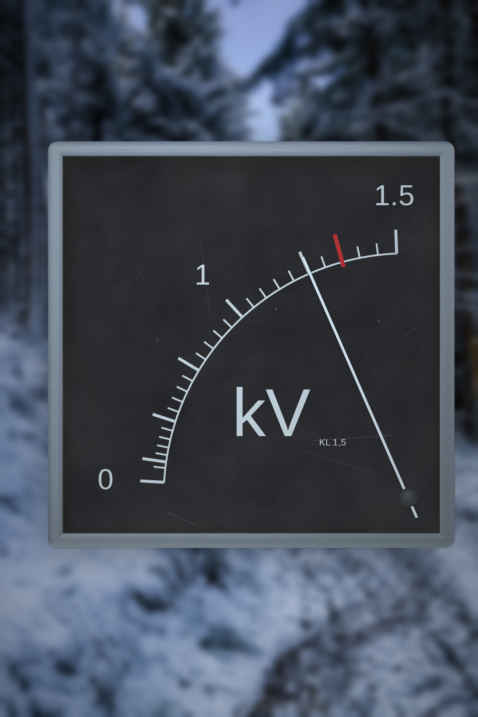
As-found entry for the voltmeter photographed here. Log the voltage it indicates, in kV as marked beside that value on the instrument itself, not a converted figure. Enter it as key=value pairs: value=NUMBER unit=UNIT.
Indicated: value=1.25 unit=kV
